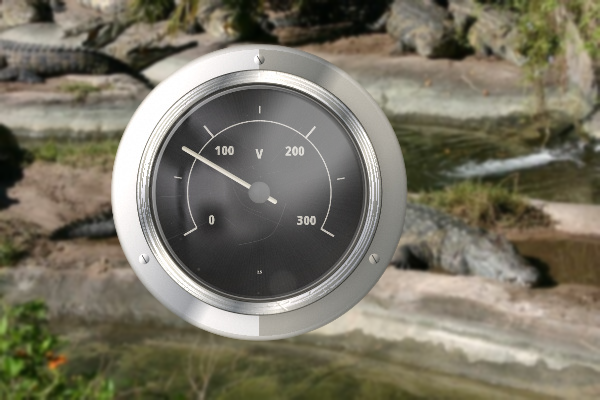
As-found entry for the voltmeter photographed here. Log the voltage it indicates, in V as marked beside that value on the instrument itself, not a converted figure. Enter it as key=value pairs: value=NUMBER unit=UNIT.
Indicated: value=75 unit=V
